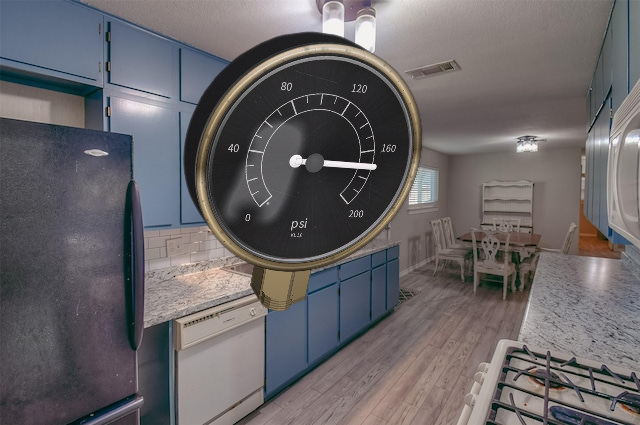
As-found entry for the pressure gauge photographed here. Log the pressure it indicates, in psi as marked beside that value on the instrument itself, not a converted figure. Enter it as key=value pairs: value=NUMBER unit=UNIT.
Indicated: value=170 unit=psi
